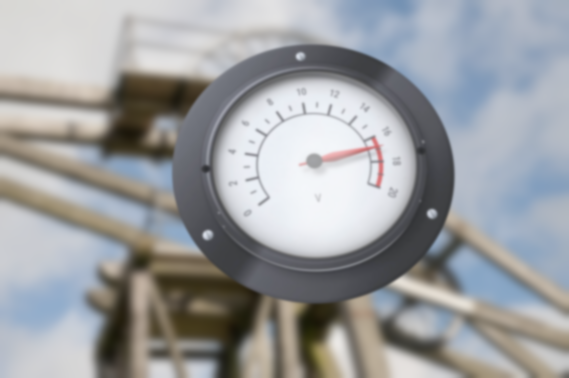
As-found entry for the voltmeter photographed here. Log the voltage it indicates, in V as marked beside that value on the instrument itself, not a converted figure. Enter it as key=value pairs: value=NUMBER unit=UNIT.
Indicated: value=17 unit=V
